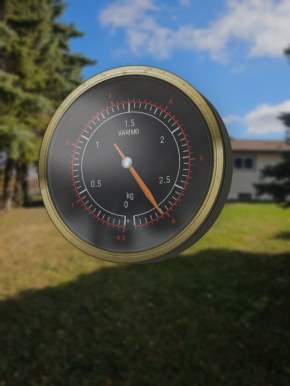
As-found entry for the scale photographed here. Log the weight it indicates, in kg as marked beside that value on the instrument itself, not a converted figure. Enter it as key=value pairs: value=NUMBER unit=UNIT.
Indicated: value=2.75 unit=kg
